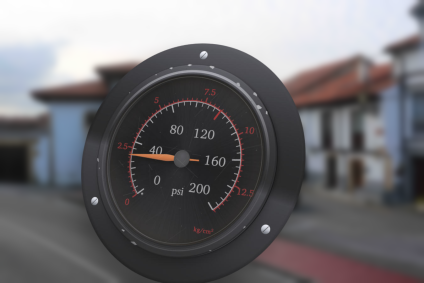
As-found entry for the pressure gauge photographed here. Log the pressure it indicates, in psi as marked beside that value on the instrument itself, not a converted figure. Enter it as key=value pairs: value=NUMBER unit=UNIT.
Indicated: value=30 unit=psi
